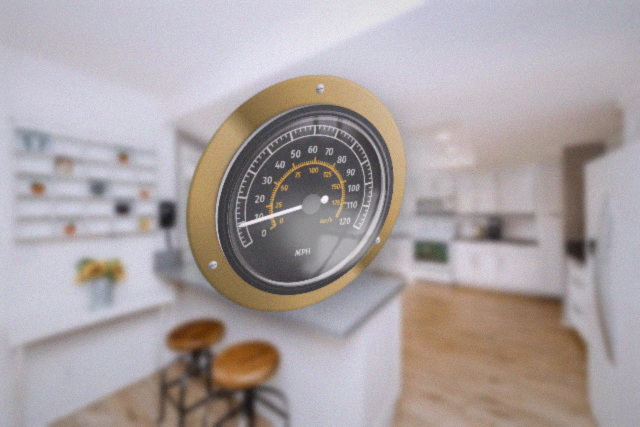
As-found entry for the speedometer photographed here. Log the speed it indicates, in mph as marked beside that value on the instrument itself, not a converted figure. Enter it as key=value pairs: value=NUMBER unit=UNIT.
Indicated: value=10 unit=mph
